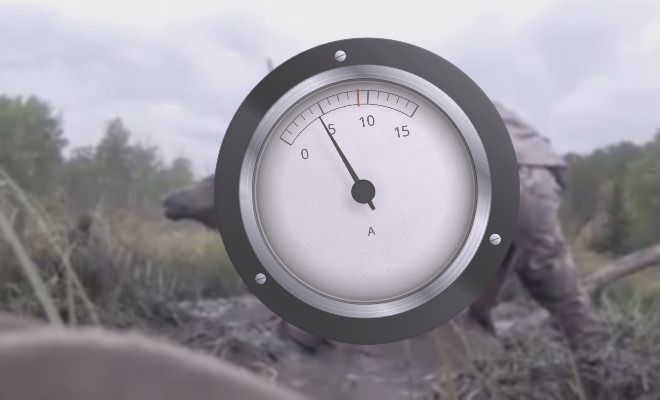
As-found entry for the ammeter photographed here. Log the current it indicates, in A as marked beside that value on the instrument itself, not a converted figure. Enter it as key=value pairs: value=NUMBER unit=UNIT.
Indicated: value=4.5 unit=A
